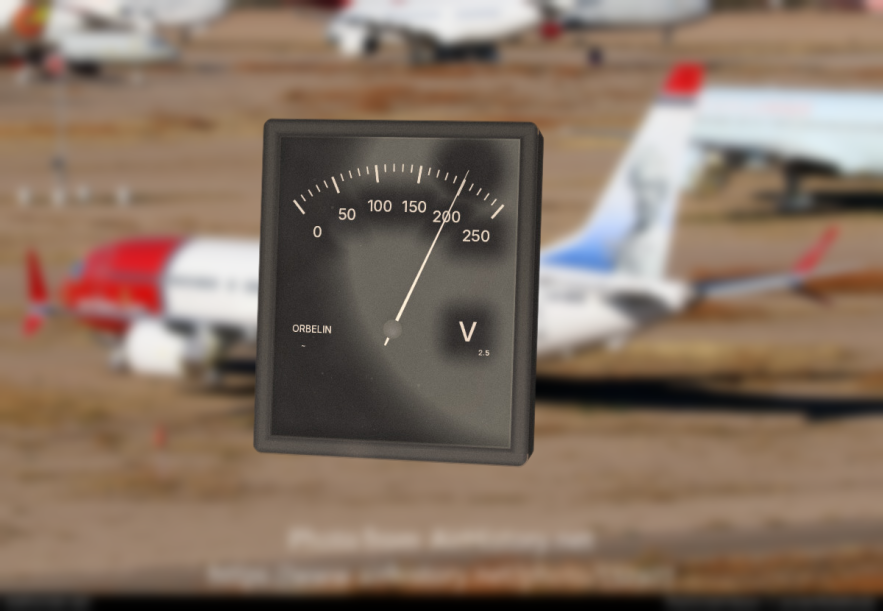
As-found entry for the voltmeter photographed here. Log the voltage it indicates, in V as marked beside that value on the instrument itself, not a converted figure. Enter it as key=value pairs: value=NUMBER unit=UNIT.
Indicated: value=200 unit=V
